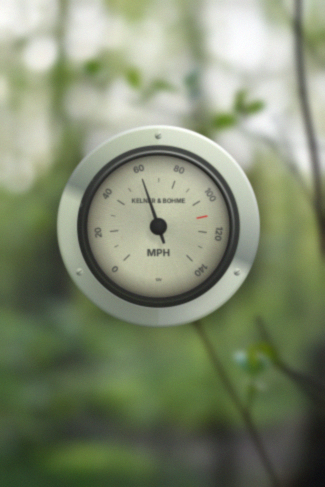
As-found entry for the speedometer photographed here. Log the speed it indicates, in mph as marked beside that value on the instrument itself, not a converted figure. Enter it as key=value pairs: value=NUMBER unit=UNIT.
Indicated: value=60 unit=mph
